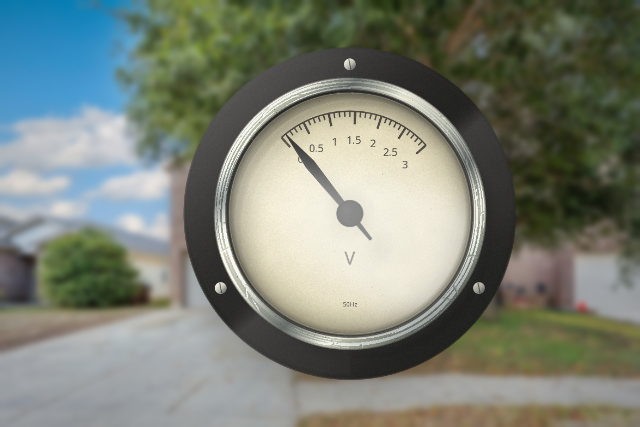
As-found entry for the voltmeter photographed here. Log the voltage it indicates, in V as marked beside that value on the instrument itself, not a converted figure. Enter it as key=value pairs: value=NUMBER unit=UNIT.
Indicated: value=0.1 unit=V
